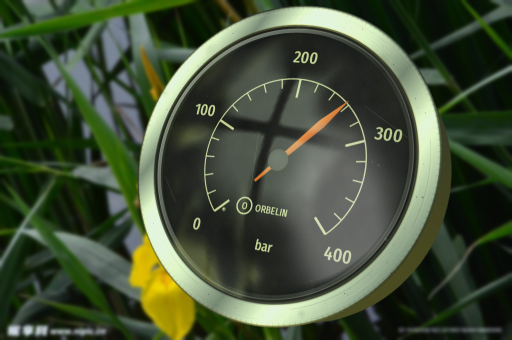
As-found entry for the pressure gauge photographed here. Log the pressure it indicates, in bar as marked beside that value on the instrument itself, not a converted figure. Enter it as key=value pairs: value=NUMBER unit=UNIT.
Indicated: value=260 unit=bar
